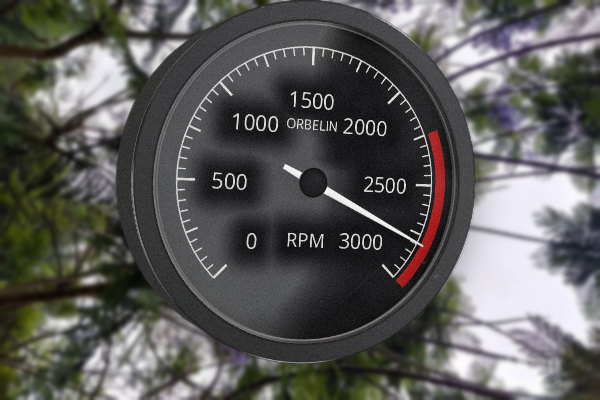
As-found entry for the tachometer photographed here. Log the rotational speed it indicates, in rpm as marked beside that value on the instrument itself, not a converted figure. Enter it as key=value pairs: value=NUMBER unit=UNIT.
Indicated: value=2800 unit=rpm
